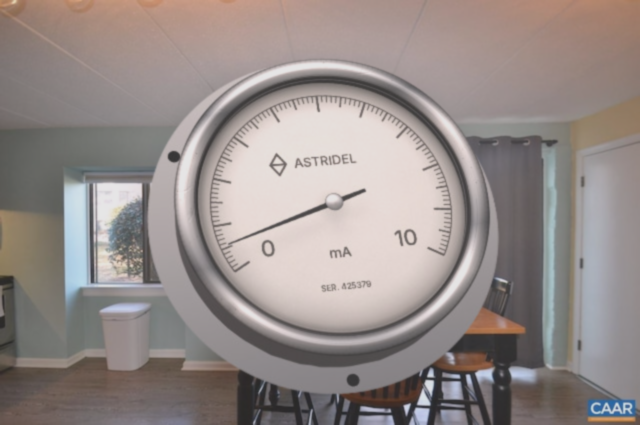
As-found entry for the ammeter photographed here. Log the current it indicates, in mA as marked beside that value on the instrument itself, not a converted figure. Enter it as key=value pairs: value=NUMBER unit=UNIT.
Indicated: value=0.5 unit=mA
